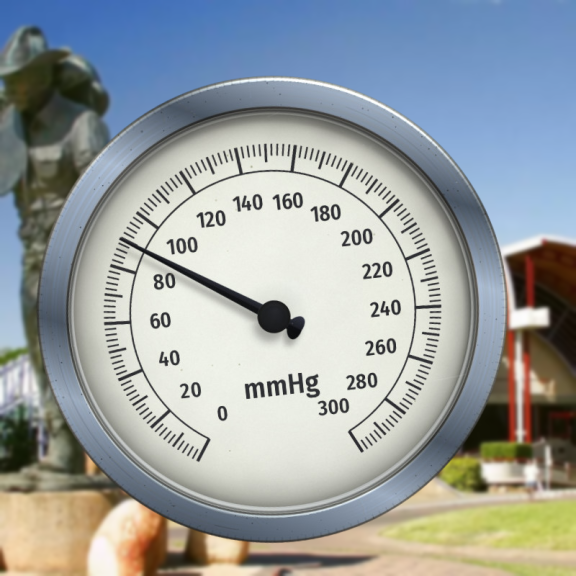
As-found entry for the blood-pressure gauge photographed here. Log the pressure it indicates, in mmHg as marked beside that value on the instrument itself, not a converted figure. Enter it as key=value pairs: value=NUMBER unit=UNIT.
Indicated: value=90 unit=mmHg
